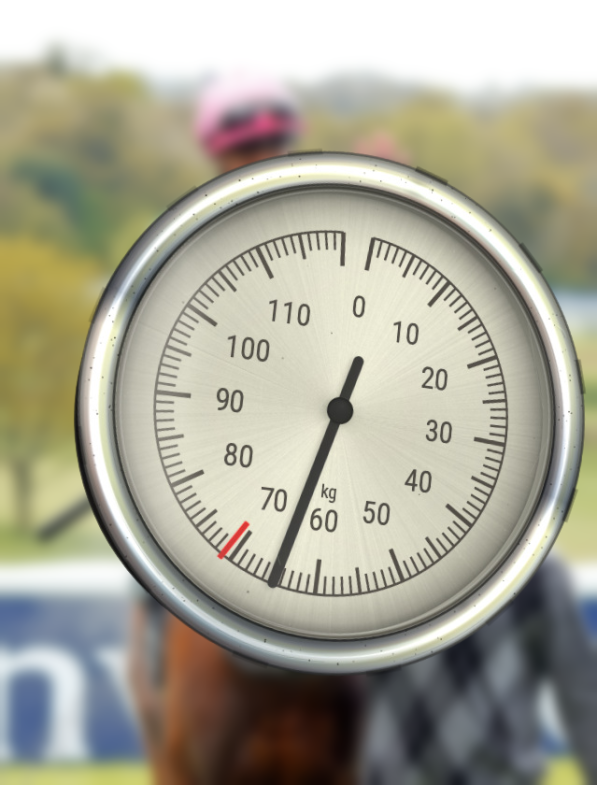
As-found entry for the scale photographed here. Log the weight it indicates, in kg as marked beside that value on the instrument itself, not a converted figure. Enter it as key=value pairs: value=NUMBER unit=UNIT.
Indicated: value=65 unit=kg
